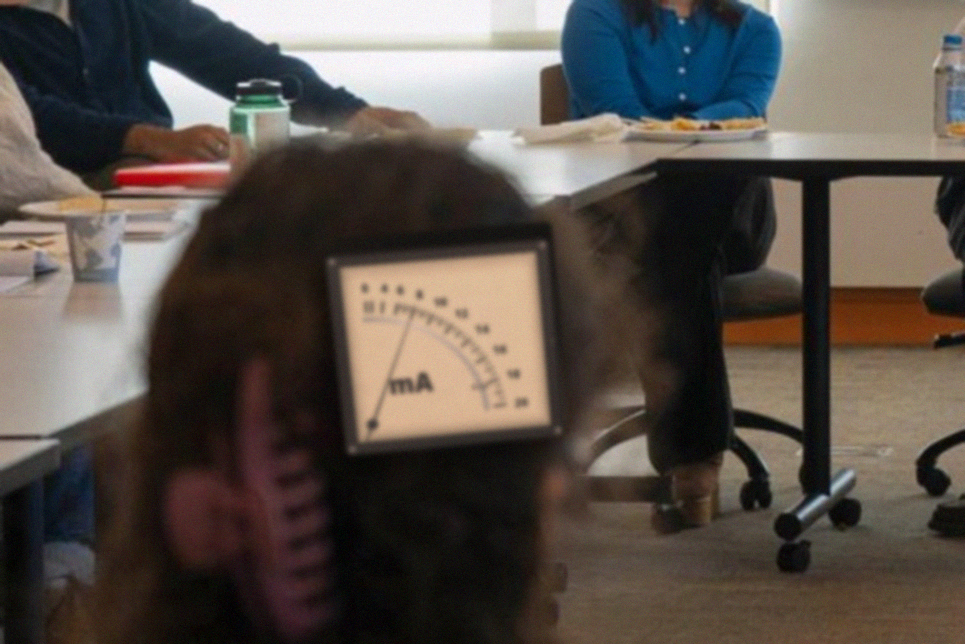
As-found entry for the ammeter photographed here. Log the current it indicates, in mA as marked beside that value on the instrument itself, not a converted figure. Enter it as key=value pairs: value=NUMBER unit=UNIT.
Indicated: value=8 unit=mA
